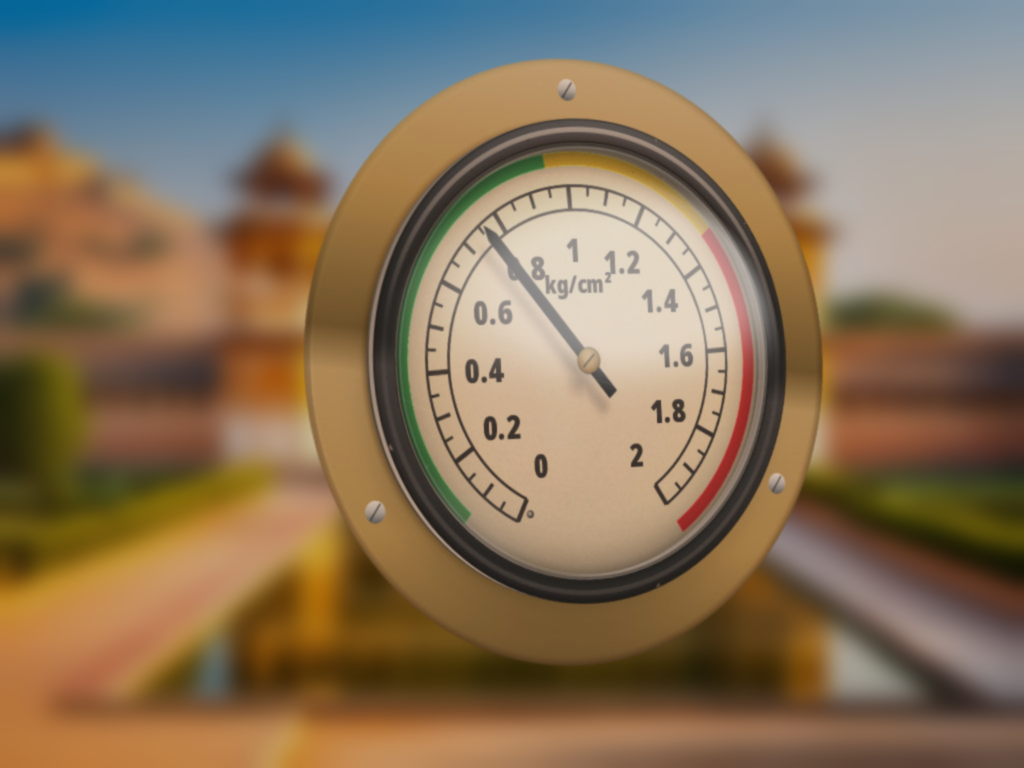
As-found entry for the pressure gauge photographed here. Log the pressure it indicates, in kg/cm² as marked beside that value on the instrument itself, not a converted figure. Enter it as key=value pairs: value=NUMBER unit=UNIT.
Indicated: value=0.75 unit=kg/cm²
